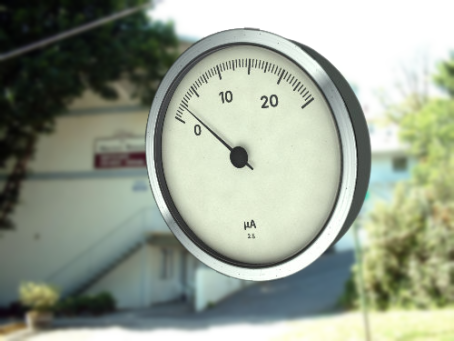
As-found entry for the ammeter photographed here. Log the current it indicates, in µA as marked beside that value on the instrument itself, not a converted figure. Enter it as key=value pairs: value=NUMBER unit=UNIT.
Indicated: value=2.5 unit=µA
